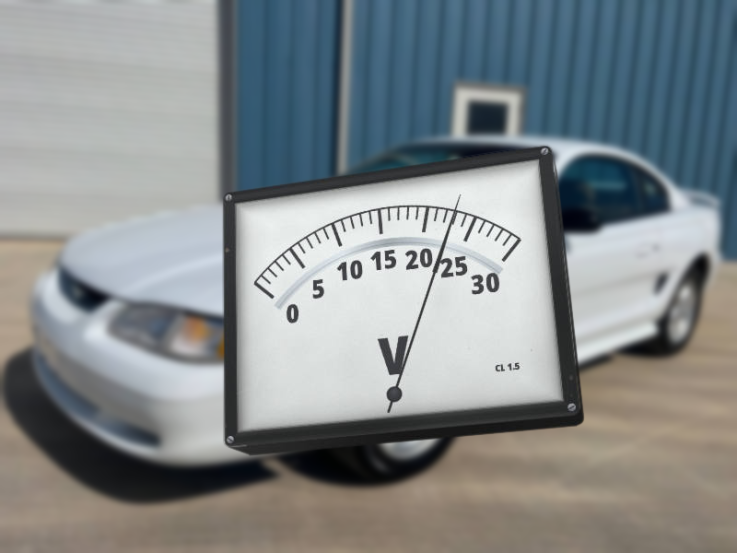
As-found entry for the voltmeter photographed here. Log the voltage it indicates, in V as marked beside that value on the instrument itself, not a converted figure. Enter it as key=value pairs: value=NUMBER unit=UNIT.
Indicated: value=23 unit=V
